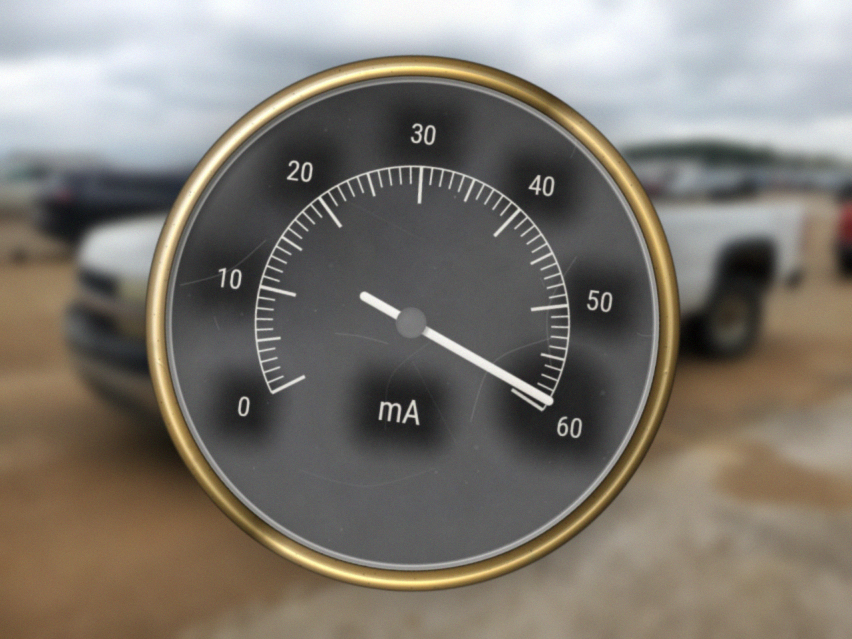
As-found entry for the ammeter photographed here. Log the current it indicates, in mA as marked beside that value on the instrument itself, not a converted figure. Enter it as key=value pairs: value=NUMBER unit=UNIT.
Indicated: value=59 unit=mA
